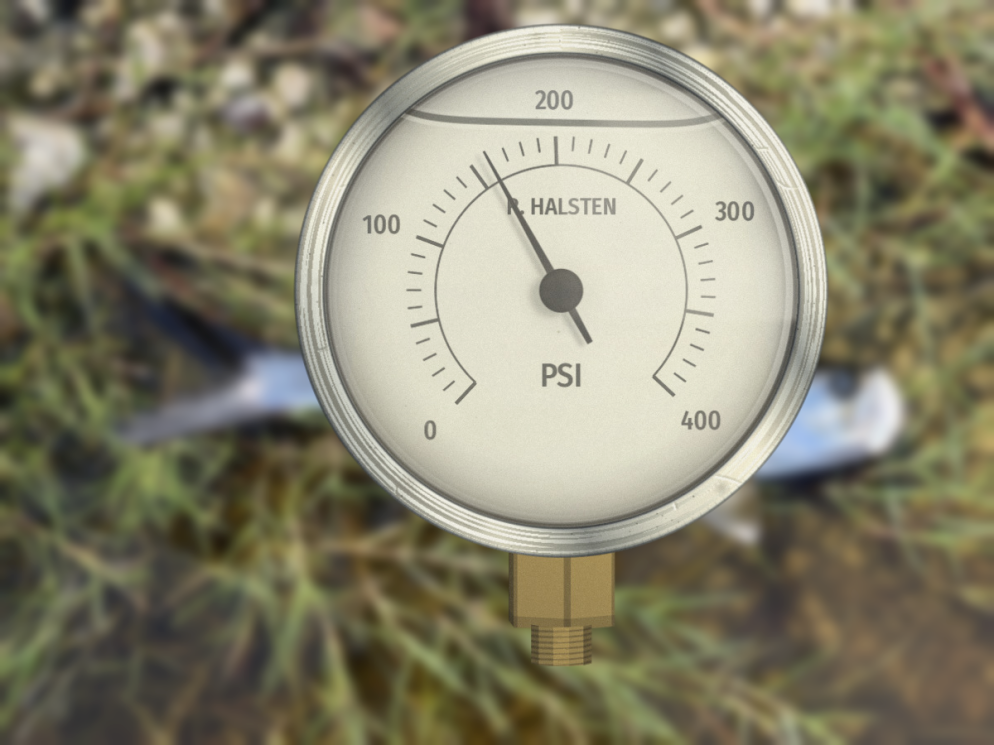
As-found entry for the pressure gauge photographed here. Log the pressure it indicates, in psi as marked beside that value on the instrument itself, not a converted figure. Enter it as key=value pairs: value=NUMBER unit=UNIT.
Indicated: value=160 unit=psi
